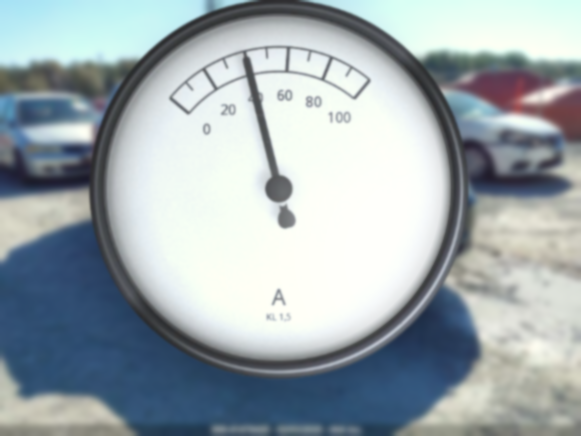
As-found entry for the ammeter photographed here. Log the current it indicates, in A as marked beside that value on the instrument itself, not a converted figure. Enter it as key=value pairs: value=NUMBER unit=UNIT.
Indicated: value=40 unit=A
